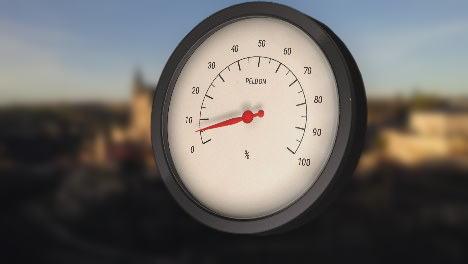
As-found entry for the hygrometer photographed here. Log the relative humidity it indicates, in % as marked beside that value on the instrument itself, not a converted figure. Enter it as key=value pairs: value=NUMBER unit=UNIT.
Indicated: value=5 unit=%
